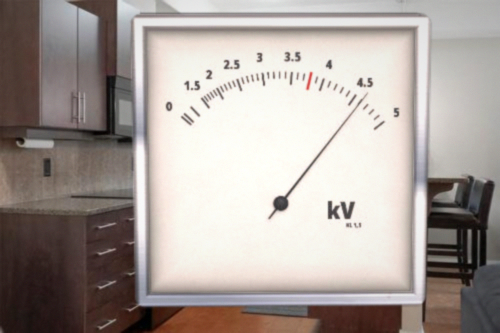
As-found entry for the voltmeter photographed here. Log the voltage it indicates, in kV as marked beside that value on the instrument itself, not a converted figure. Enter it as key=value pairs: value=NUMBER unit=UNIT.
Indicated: value=4.6 unit=kV
